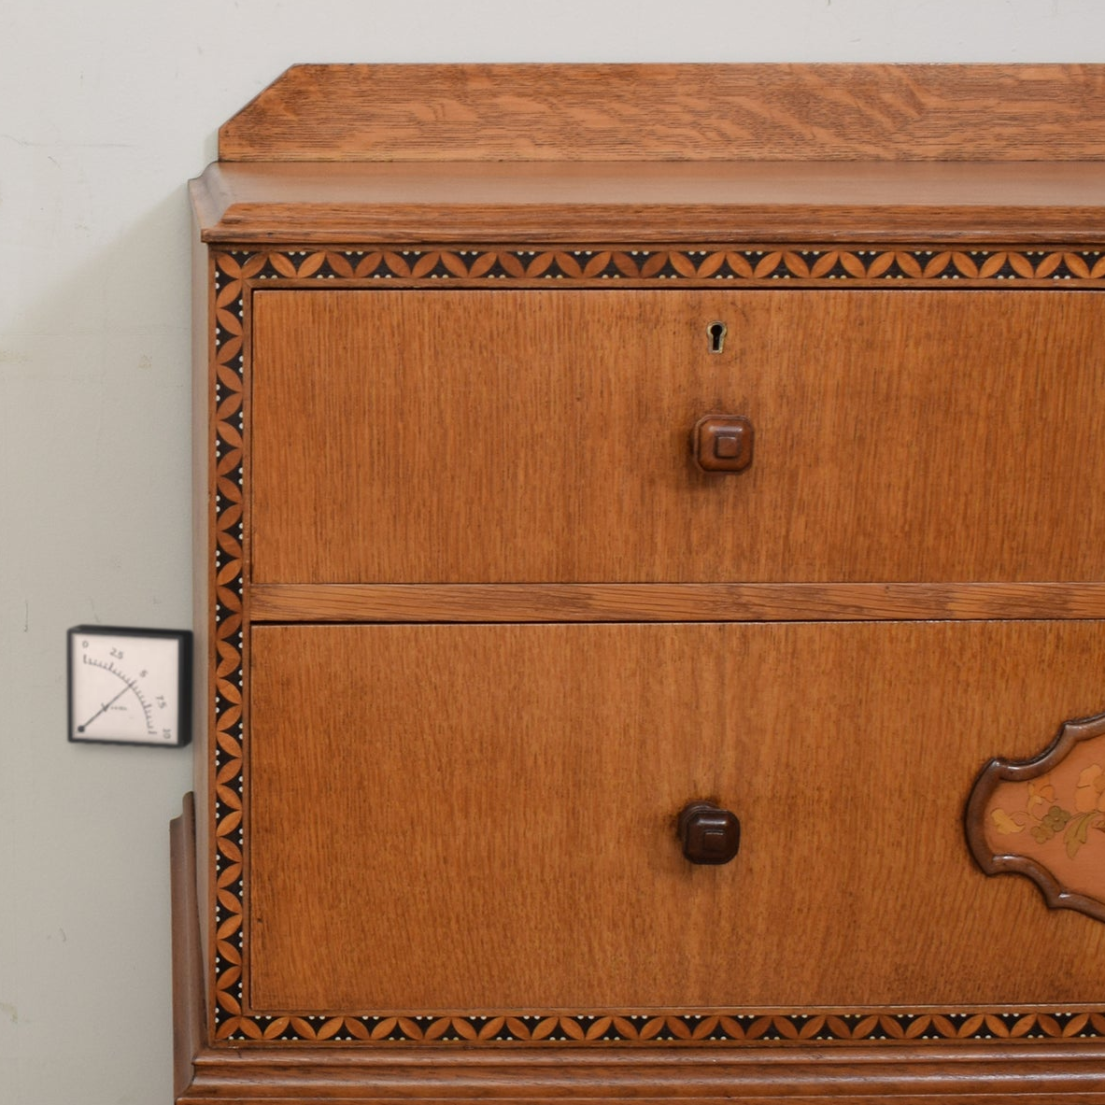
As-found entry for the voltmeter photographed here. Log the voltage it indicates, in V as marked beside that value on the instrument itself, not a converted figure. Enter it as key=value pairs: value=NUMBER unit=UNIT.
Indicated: value=5 unit=V
